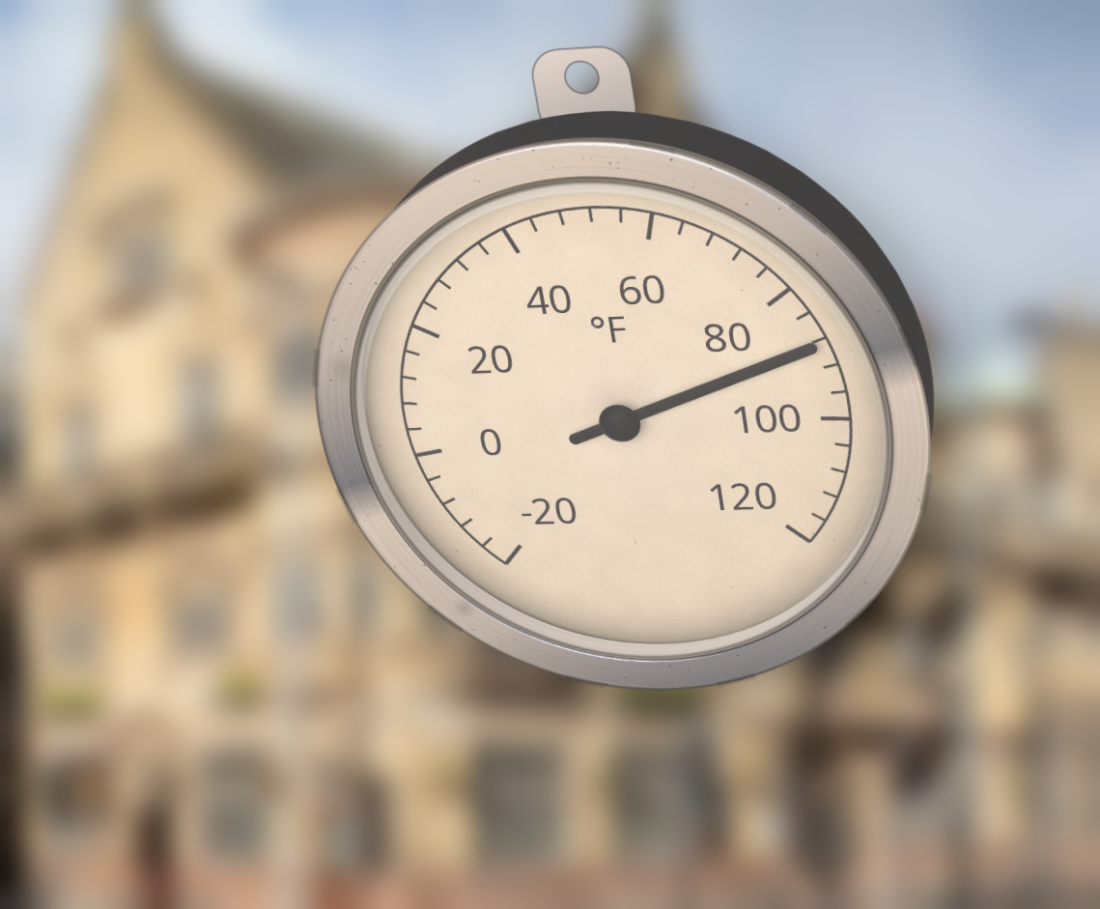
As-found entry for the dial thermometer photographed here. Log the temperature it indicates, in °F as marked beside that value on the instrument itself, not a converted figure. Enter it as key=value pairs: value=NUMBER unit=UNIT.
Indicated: value=88 unit=°F
